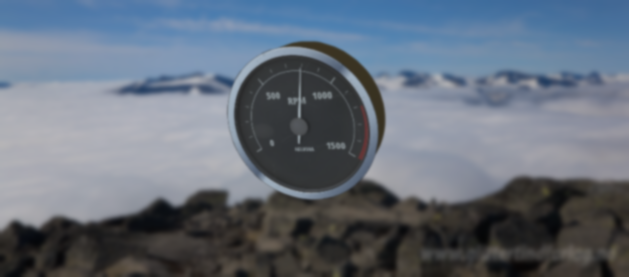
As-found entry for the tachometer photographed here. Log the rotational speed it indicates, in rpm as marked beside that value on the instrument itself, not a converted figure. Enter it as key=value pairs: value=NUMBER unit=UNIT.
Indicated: value=800 unit=rpm
